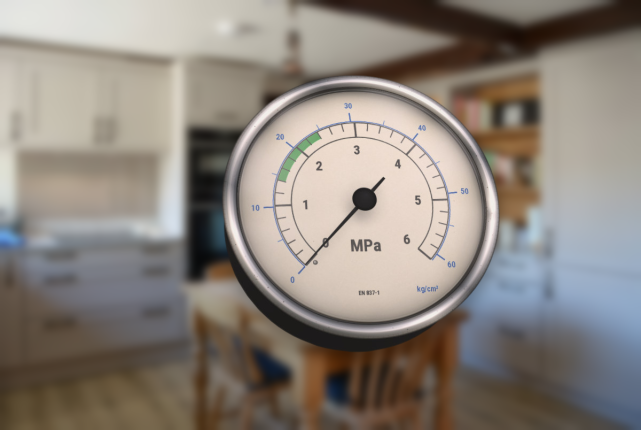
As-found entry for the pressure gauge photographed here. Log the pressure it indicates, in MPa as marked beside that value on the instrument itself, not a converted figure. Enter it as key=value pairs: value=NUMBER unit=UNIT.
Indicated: value=0 unit=MPa
